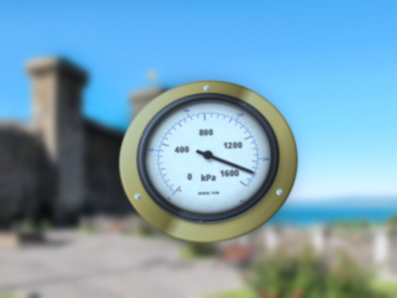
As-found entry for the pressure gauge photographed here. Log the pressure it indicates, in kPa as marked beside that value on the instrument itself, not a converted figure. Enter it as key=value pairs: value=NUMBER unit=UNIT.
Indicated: value=1500 unit=kPa
